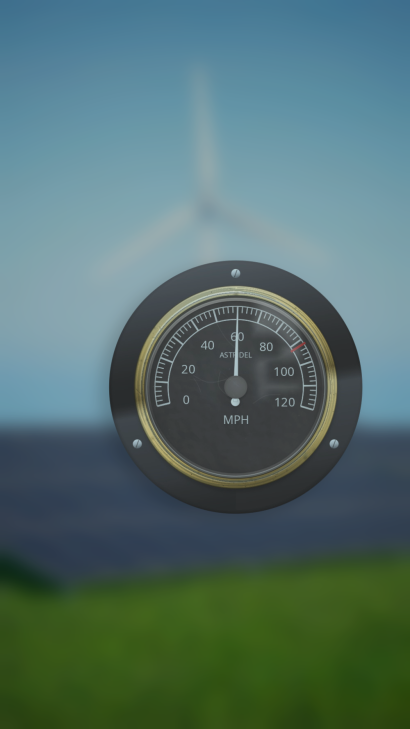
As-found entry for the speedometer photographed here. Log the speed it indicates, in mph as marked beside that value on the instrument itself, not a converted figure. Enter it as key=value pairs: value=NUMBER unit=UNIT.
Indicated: value=60 unit=mph
